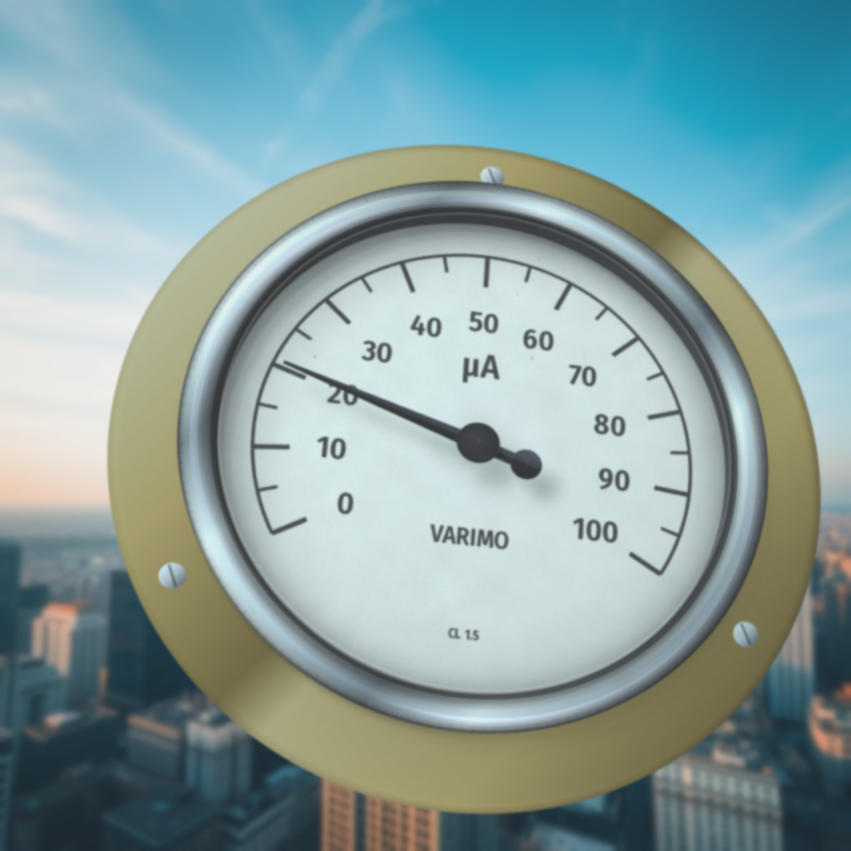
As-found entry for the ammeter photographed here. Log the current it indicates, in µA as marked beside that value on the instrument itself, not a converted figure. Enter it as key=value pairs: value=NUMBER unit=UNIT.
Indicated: value=20 unit=µA
